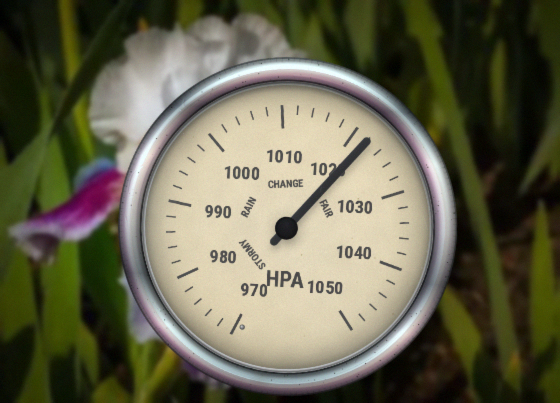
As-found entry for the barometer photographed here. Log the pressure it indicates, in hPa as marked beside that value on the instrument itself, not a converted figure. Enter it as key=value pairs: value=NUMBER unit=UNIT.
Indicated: value=1022 unit=hPa
